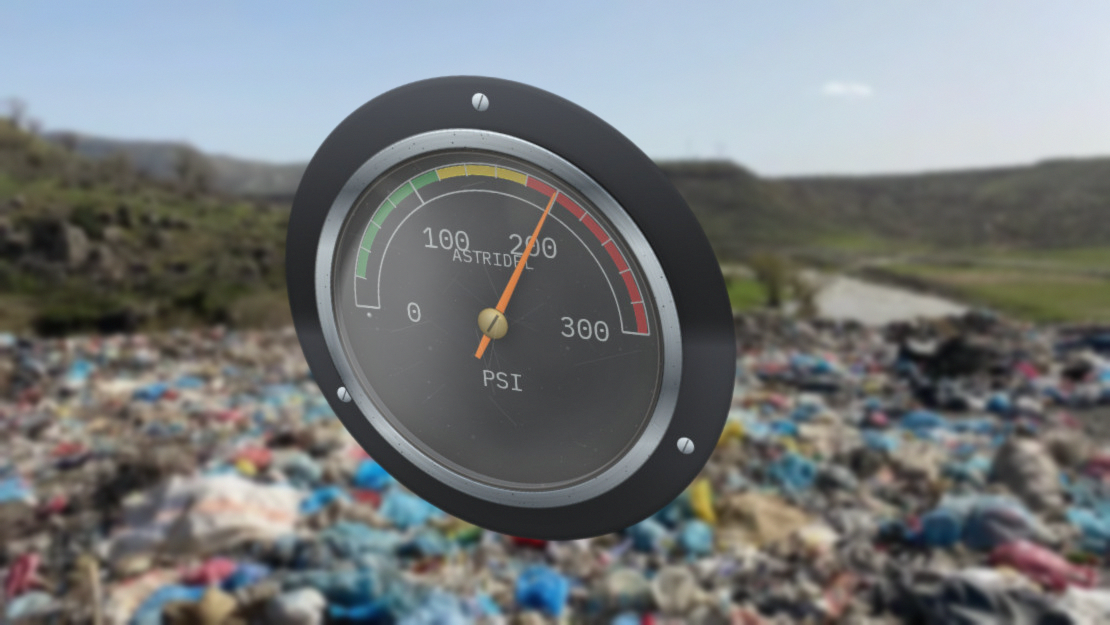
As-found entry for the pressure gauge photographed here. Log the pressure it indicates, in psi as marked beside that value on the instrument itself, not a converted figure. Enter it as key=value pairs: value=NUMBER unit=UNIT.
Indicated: value=200 unit=psi
